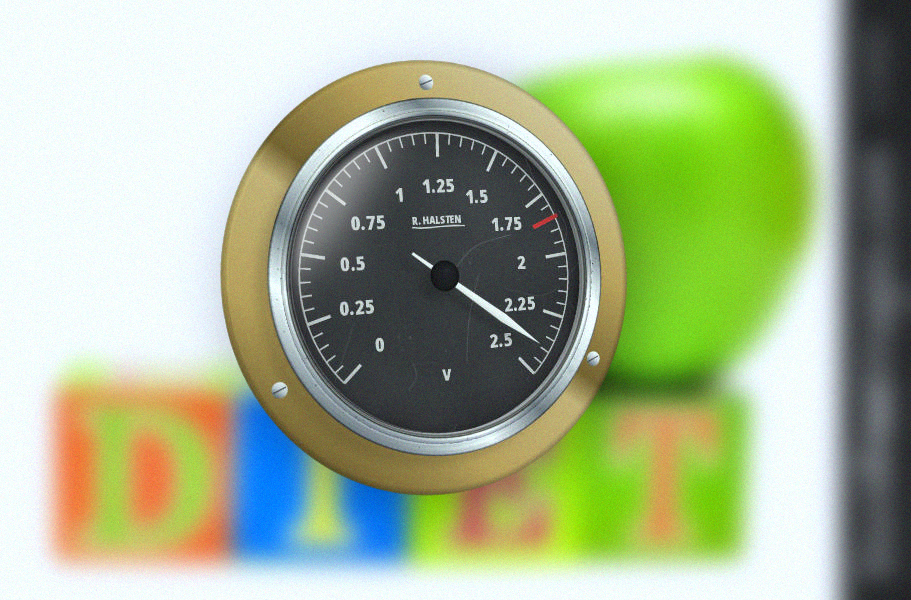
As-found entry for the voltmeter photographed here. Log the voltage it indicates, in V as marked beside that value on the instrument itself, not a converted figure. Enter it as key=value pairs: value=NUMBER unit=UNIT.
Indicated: value=2.4 unit=V
